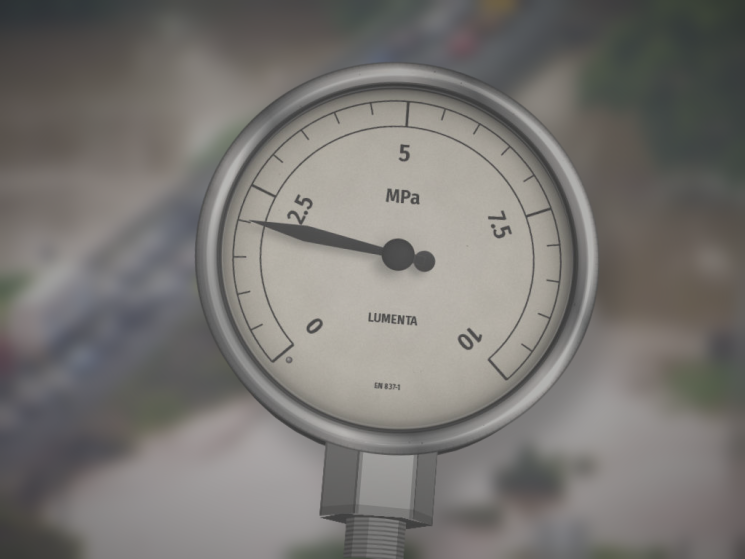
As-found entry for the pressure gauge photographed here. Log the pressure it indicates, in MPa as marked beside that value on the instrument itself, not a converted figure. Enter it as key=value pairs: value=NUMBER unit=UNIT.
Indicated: value=2 unit=MPa
